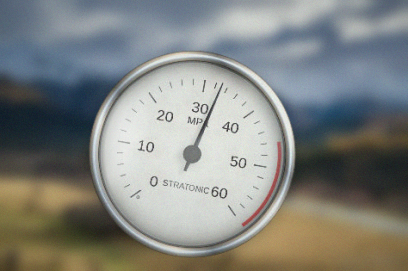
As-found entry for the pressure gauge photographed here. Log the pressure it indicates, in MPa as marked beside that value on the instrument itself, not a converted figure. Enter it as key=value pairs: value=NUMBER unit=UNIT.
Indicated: value=33 unit=MPa
